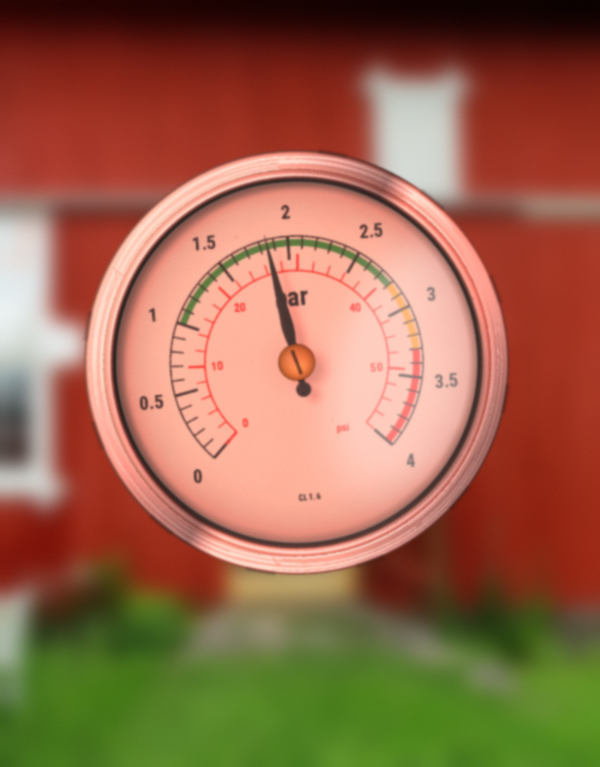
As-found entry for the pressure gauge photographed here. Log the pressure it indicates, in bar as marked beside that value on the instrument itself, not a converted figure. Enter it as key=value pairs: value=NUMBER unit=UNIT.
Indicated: value=1.85 unit=bar
